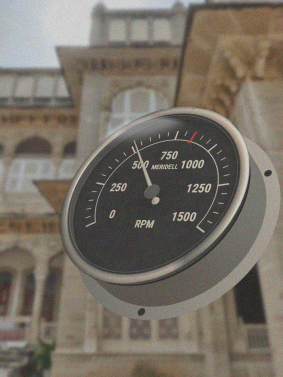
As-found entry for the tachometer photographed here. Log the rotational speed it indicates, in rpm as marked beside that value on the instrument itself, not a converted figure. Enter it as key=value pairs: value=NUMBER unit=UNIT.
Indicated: value=525 unit=rpm
